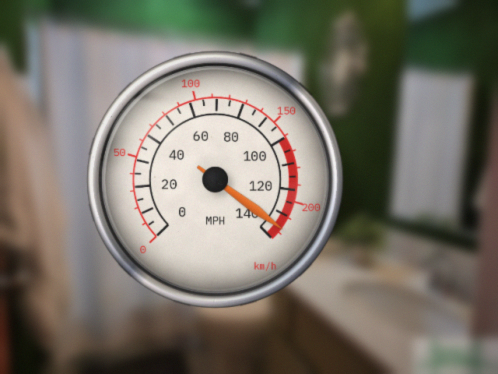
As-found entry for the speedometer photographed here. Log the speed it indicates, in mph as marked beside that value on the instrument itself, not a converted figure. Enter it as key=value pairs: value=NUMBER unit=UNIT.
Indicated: value=135 unit=mph
